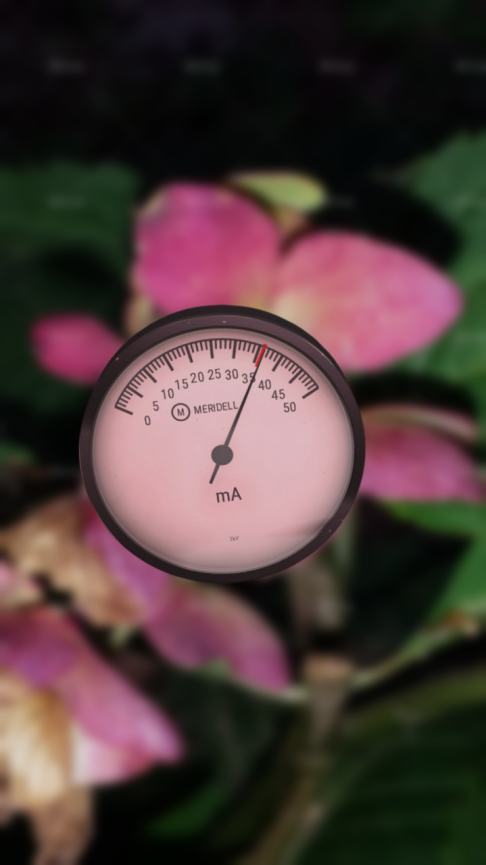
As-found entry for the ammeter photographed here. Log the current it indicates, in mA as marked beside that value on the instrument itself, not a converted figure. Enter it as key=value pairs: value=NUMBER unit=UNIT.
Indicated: value=36 unit=mA
